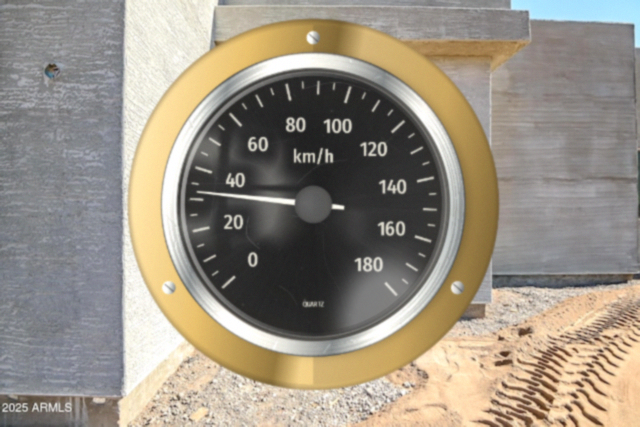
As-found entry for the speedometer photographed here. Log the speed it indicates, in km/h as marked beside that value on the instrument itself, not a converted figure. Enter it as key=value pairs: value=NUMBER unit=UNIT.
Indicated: value=32.5 unit=km/h
